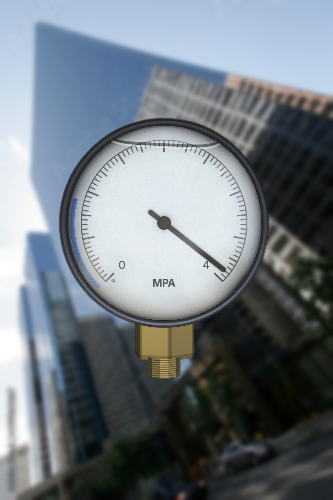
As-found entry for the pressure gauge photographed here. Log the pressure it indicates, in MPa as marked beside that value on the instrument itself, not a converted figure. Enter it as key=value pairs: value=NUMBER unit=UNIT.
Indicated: value=3.9 unit=MPa
